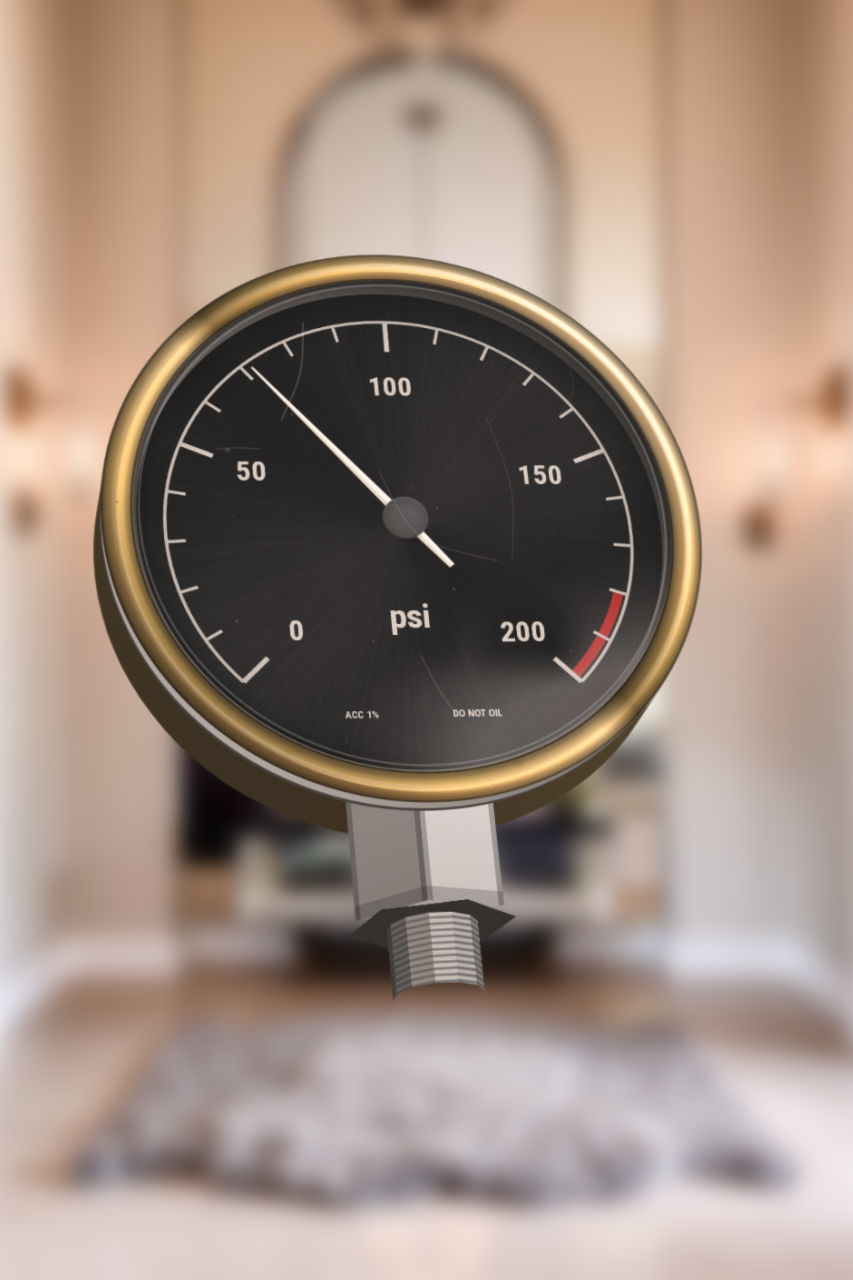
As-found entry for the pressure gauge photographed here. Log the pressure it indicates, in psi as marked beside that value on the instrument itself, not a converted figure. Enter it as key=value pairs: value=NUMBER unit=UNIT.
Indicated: value=70 unit=psi
